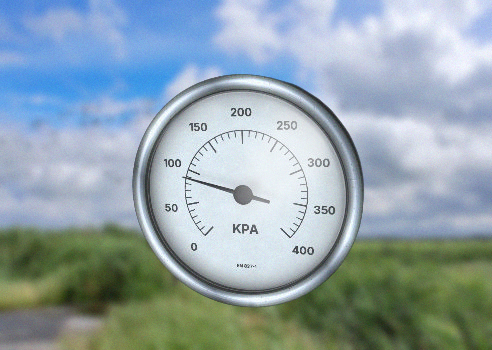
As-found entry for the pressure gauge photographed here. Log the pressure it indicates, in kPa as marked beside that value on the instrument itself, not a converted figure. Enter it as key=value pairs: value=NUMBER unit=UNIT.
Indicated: value=90 unit=kPa
